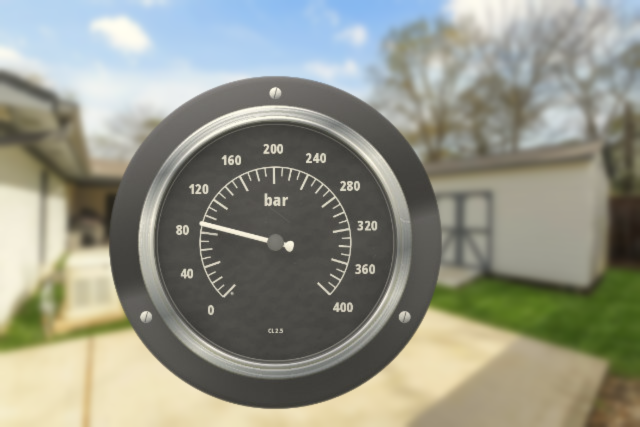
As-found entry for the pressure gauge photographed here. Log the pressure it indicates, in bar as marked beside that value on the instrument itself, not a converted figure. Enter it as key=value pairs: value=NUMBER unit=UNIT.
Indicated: value=90 unit=bar
